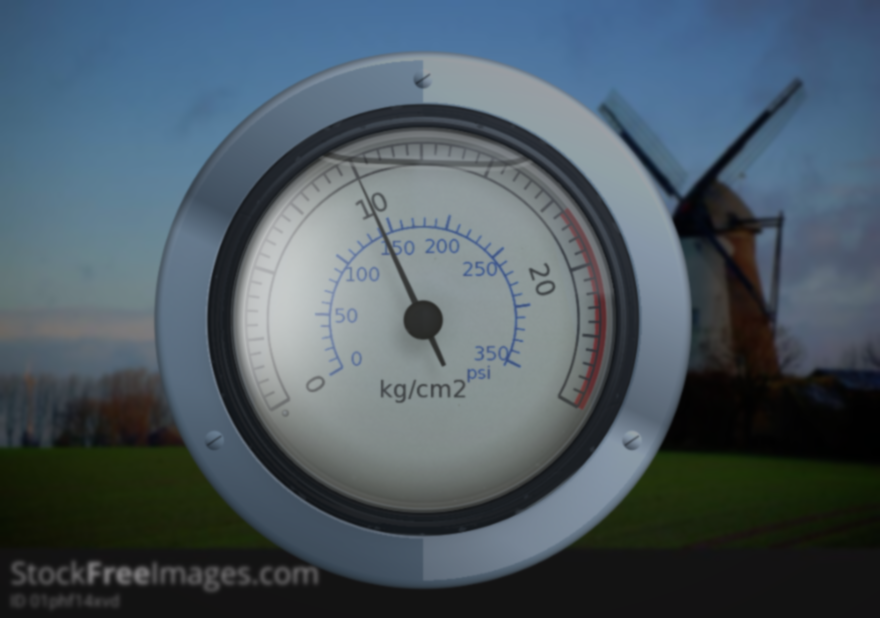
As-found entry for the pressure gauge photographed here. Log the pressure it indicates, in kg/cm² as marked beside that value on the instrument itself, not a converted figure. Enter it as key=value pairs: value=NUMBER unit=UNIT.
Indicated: value=10 unit=kg/cm²
